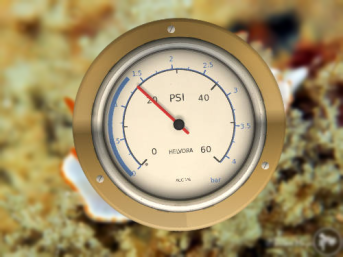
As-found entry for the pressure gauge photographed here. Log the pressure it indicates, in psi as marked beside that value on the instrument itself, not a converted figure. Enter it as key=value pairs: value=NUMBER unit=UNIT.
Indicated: value=20 unit=psi
